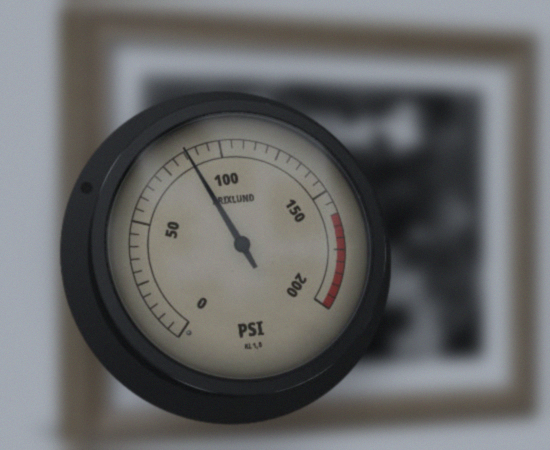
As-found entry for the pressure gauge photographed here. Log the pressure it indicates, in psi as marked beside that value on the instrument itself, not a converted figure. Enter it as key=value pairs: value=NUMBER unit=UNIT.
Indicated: value=85 unit=psi
